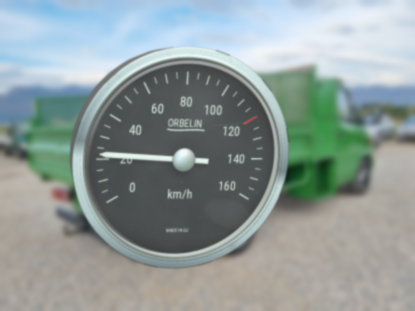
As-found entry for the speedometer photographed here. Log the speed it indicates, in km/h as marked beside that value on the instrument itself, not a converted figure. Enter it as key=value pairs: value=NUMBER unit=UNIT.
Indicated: value=22.5 unit=km/h
